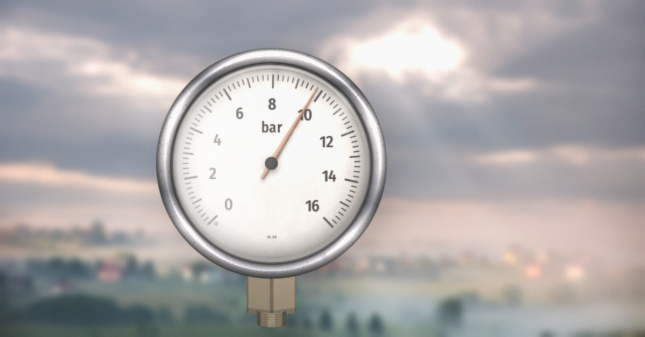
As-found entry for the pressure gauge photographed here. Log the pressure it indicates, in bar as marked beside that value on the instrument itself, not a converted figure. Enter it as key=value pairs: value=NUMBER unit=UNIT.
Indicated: value=9.8 unit=bar
